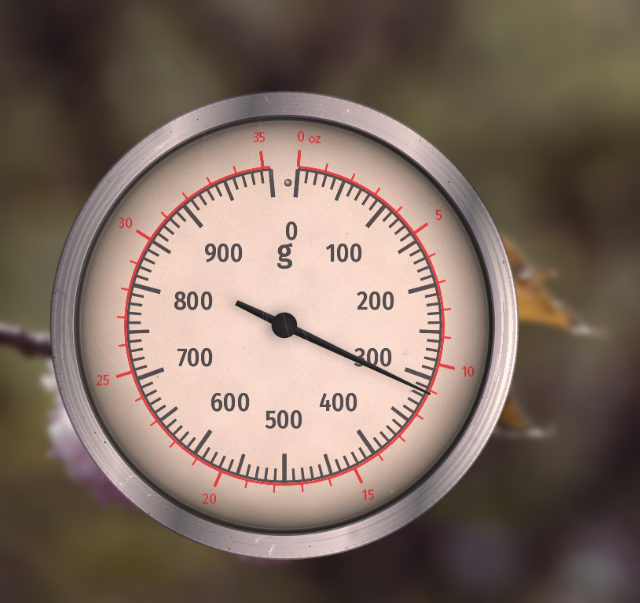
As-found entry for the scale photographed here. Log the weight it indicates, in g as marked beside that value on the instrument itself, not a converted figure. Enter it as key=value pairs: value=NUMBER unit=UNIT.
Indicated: value=315 unit=g
